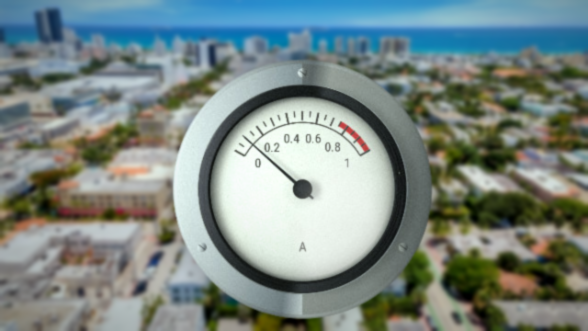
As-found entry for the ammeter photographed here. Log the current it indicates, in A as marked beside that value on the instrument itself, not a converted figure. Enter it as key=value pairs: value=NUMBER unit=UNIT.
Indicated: value=0.1 unit=A
